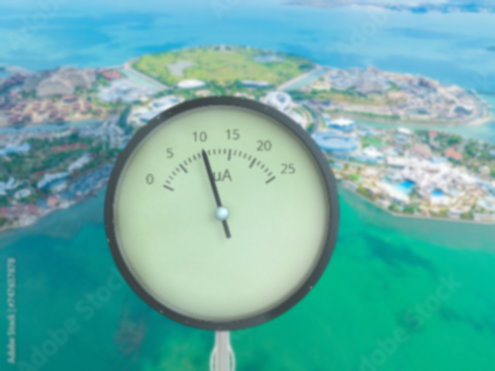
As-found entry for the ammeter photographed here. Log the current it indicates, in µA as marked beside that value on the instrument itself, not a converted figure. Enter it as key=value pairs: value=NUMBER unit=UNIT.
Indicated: value=10 unit=µA
